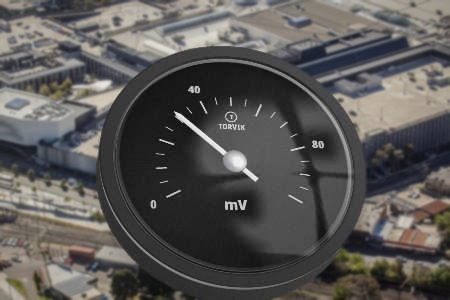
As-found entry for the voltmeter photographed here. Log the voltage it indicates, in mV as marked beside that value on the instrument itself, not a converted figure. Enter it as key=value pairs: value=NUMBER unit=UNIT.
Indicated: value=30 unit=mV
